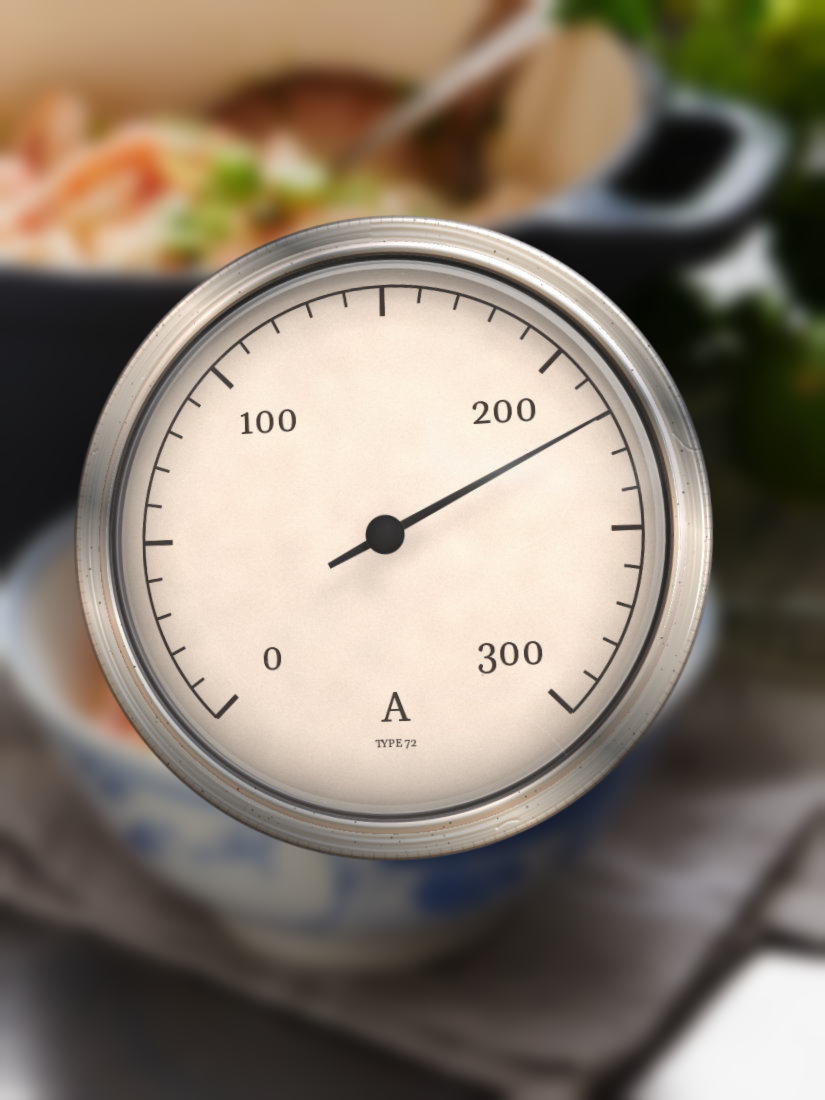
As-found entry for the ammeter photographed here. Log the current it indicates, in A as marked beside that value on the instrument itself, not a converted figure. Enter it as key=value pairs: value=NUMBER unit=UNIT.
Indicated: value=220 unit=A
